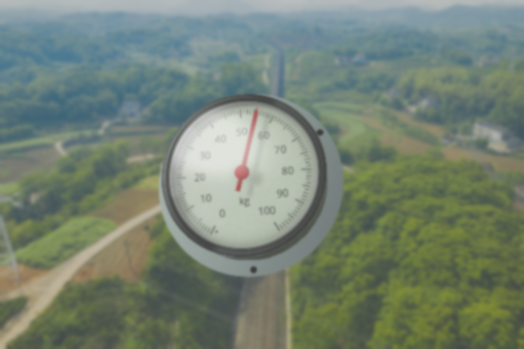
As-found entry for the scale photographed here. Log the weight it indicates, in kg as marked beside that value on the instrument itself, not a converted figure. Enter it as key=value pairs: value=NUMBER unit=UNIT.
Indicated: value=55 unit=kg
